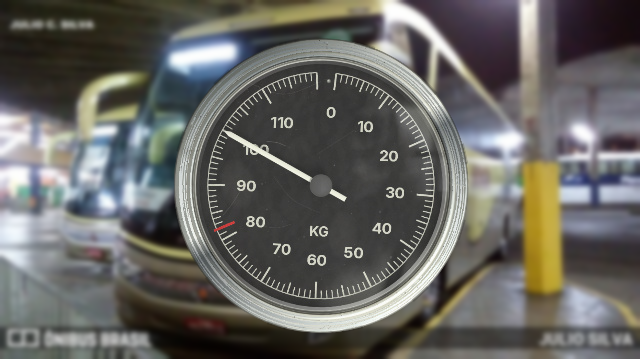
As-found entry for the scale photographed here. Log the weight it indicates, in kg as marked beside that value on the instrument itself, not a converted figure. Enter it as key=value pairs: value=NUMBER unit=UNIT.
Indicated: value=100 unit=kg
